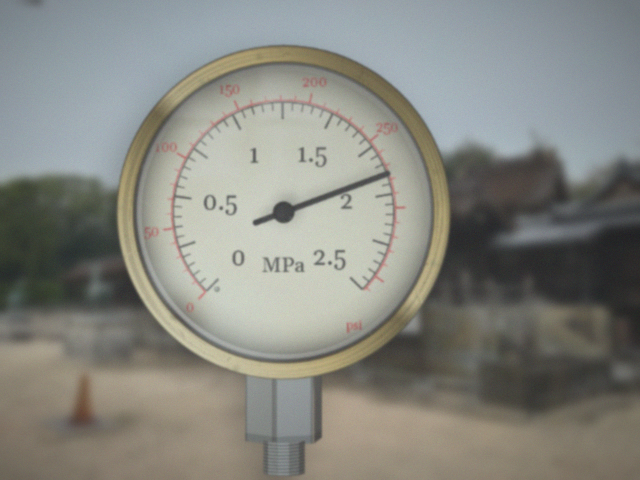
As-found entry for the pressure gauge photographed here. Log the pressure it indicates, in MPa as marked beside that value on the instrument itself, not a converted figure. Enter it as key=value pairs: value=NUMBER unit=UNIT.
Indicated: value=1.9 unit=MPa
